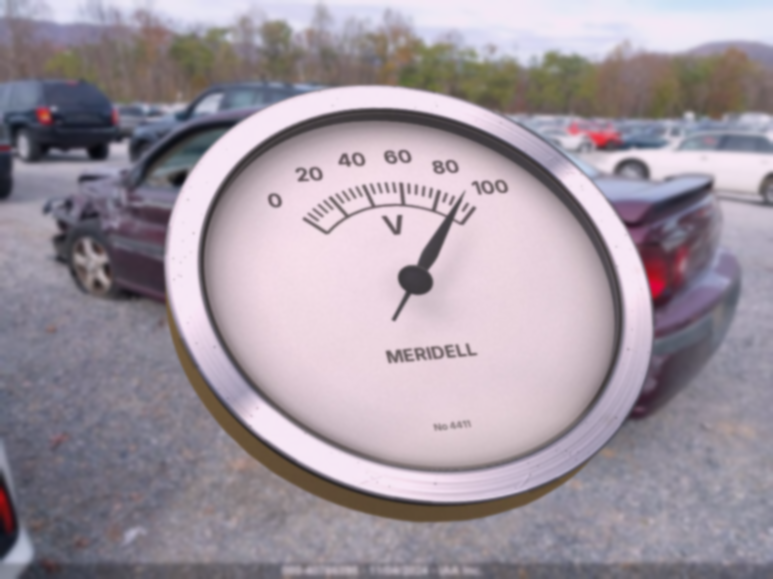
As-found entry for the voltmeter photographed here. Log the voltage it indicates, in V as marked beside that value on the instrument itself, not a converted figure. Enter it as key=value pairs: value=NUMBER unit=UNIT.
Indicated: value=92 unit=V
